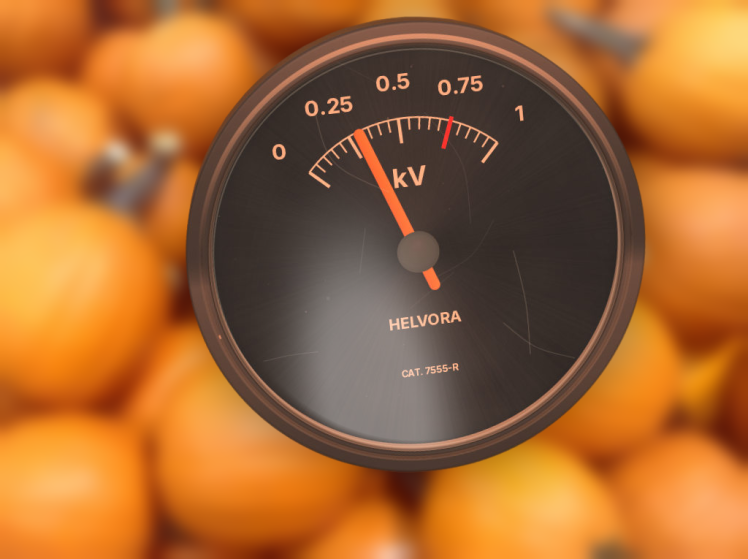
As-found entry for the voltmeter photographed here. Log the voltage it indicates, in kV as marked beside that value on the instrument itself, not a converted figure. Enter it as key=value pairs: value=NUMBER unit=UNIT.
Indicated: value=0.3 unit=kV
